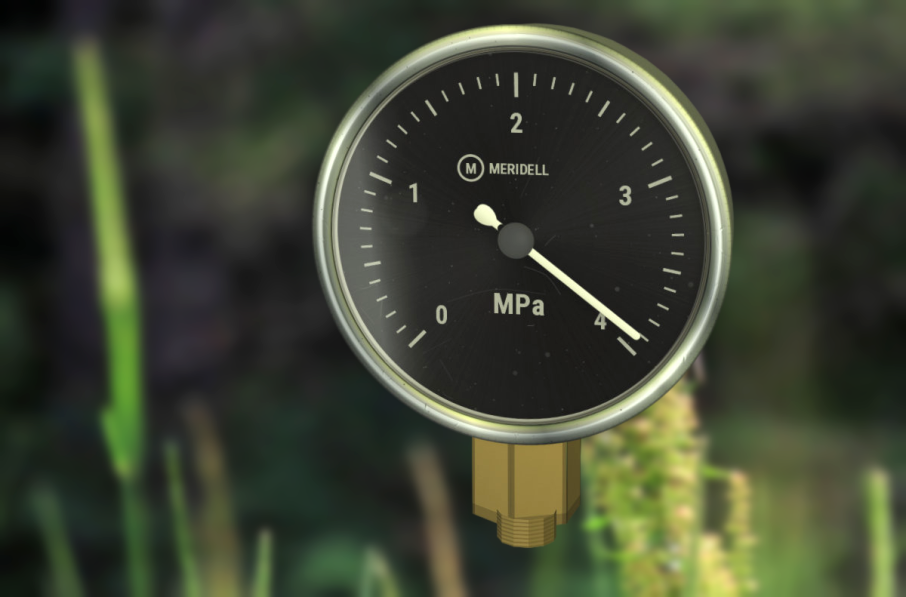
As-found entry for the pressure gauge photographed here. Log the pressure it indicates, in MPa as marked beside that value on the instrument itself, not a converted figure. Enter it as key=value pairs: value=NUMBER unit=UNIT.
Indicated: value=3.9 unit=MPa
